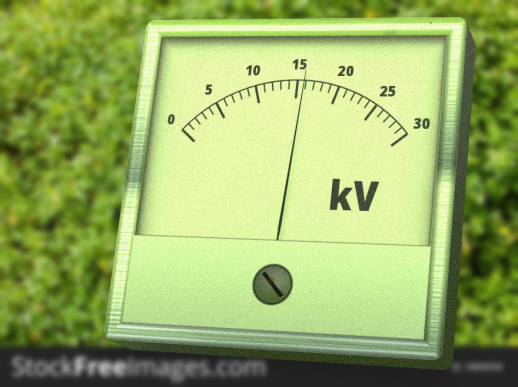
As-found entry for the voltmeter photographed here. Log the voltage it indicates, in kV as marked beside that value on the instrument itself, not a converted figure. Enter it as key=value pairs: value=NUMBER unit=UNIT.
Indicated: value=16 unit=kV
